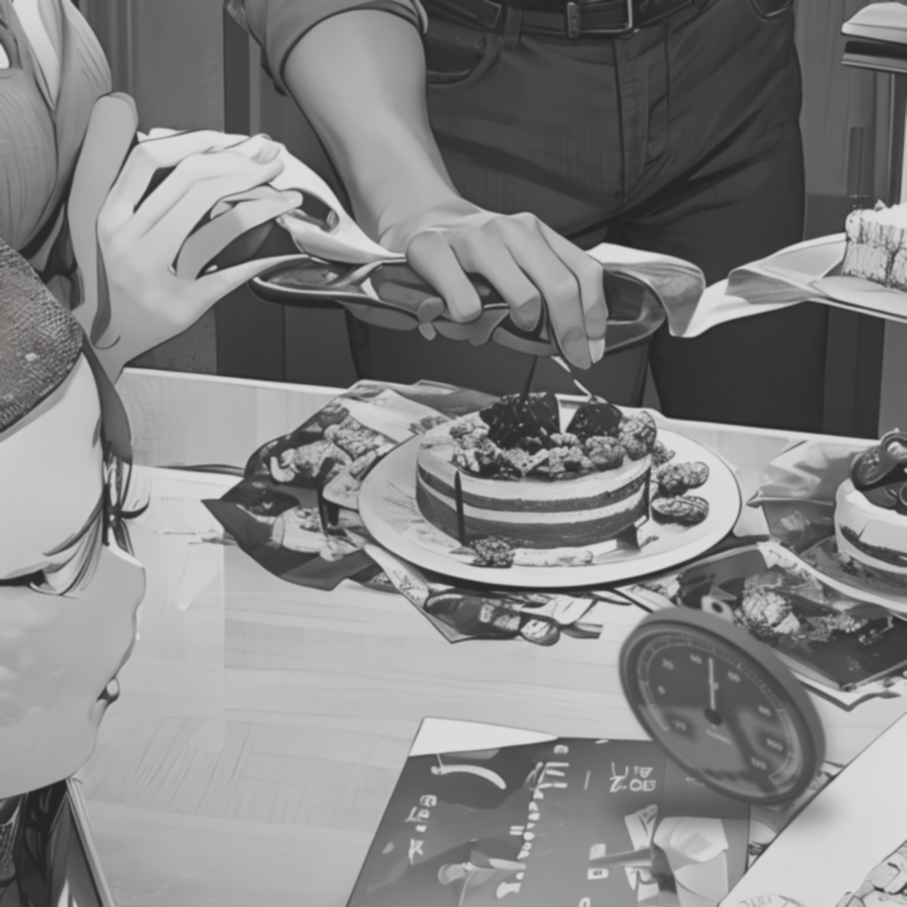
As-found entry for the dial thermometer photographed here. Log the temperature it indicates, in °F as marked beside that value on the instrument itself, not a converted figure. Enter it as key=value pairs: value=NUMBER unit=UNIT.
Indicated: value=50 unit=°F
